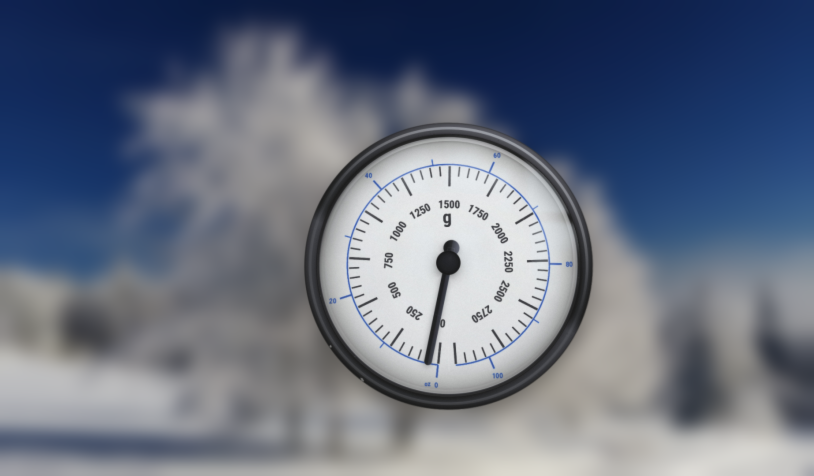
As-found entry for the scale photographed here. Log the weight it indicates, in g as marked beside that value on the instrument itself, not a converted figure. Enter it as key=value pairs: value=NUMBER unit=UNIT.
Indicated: value=50 unit=g
